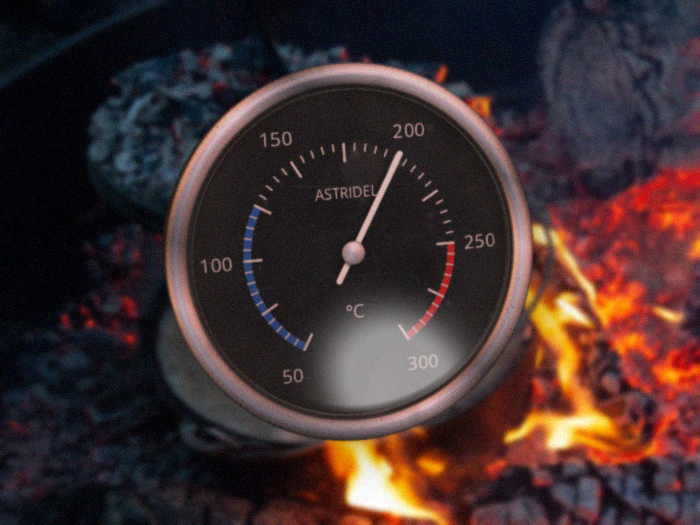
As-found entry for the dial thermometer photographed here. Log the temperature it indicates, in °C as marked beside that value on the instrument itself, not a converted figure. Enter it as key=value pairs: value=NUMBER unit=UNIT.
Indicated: value=200 unit=°C
